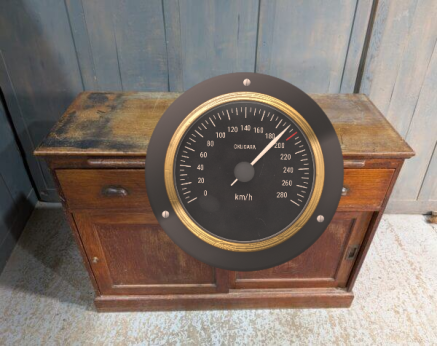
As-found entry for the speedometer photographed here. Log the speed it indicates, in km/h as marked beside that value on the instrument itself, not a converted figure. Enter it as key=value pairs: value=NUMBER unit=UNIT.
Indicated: value=190 unit=km/h
